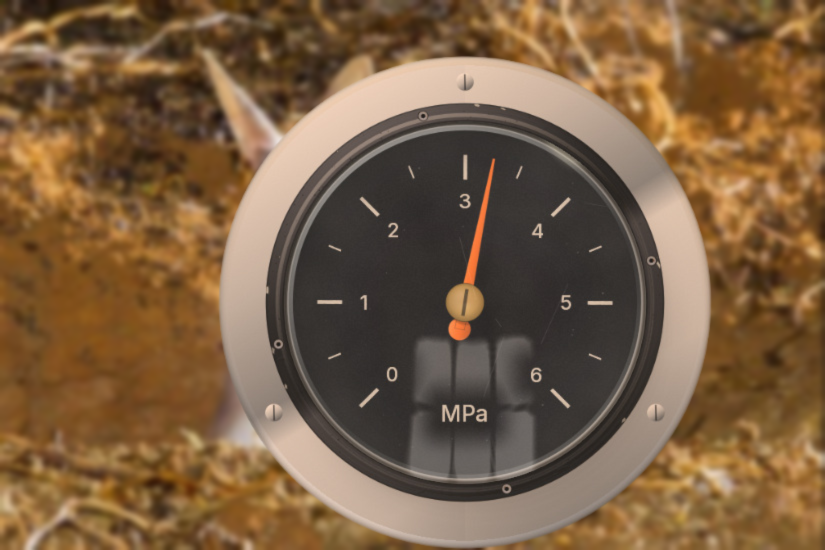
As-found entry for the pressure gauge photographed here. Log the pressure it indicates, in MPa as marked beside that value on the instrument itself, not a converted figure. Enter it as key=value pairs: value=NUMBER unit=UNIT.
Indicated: value=3.25 unit=MPa
